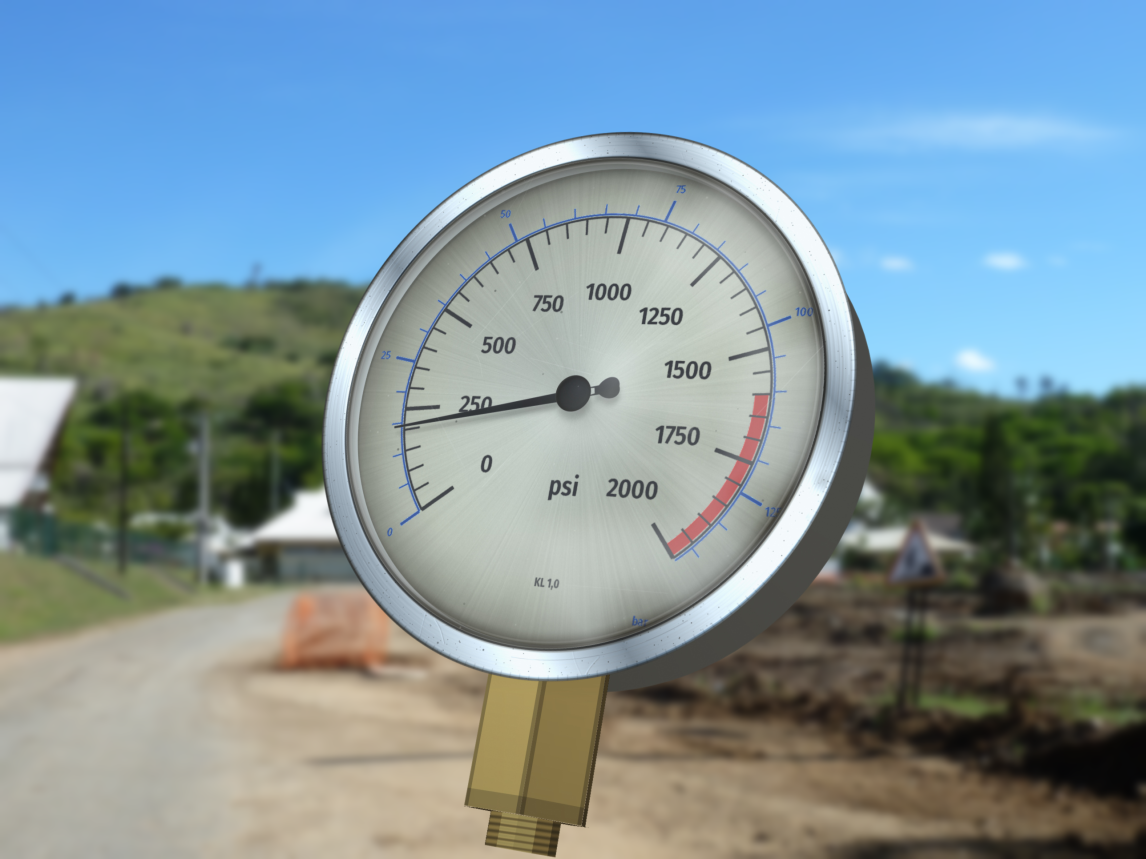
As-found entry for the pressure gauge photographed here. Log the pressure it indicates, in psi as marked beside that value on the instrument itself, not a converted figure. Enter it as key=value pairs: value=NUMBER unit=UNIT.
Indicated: value=200 unit=psi
